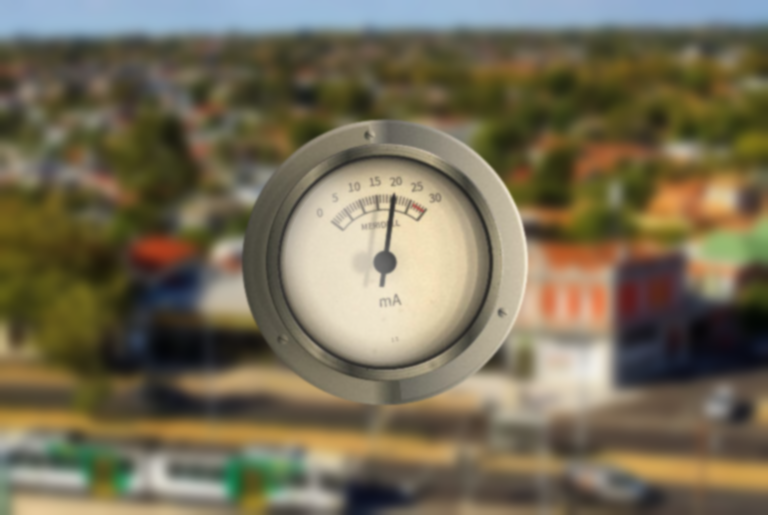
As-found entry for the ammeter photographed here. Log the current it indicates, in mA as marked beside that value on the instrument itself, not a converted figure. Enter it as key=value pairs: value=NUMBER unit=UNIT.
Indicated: value=20 unit=mA
